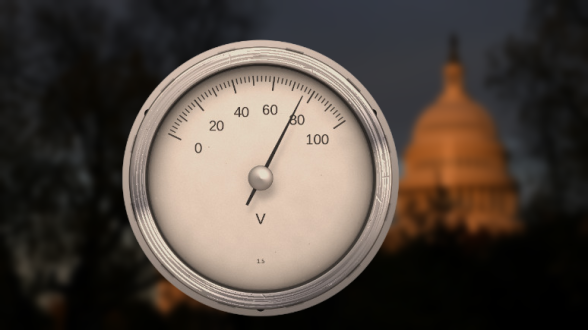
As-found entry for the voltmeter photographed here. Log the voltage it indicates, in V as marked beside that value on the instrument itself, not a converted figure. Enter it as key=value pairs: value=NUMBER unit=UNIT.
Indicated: value=76 unit=V
